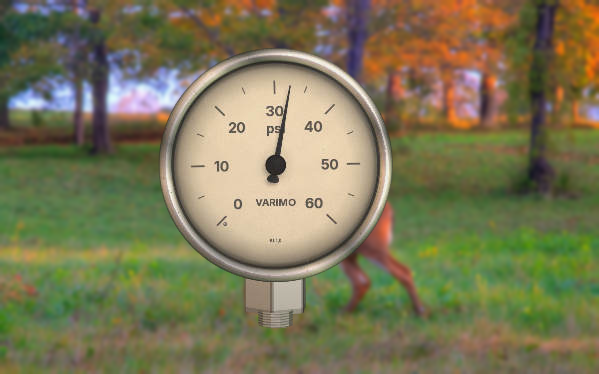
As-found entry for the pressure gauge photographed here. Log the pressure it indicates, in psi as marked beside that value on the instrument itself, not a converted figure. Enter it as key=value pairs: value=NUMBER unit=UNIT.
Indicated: value=32.5 unit=psi
